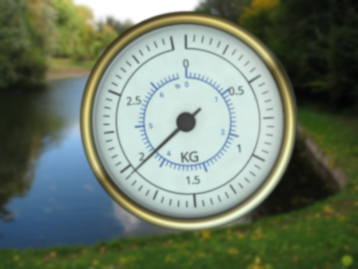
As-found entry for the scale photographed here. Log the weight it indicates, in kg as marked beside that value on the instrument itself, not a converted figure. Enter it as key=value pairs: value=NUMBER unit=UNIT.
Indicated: value=1.95 unit=kg
